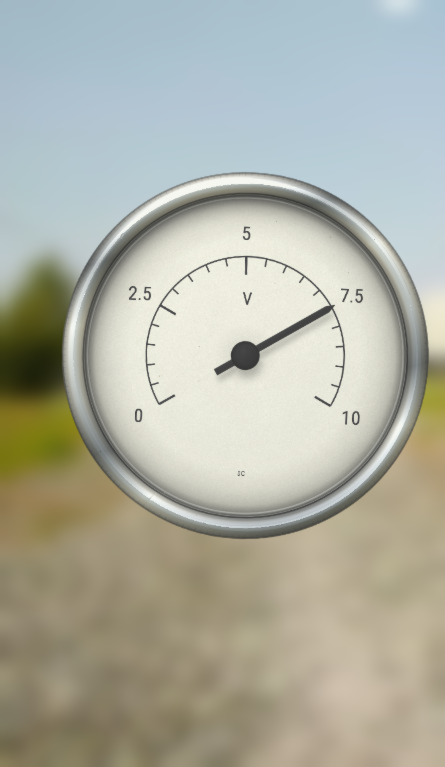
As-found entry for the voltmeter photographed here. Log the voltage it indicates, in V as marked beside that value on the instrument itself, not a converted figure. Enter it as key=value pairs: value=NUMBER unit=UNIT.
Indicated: value=7.5 unit=V
